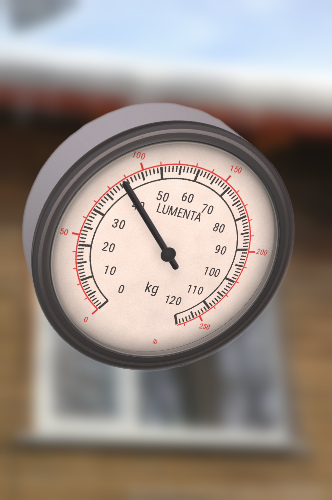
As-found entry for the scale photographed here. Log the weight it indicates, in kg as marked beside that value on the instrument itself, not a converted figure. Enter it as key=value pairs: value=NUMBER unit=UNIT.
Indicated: value=40 unit=kg
